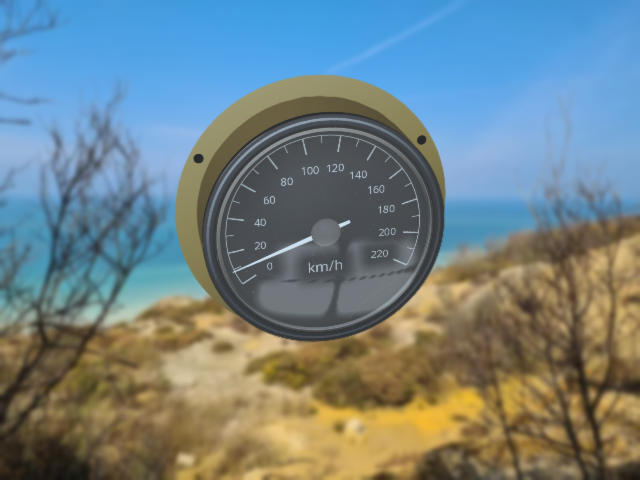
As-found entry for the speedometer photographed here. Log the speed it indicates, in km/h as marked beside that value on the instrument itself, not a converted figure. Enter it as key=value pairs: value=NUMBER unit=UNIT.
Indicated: value=10 unit=km/h
